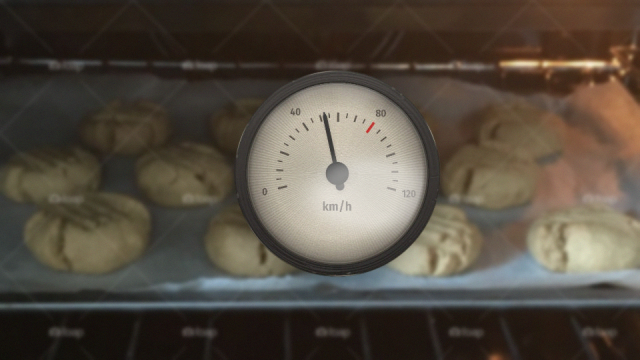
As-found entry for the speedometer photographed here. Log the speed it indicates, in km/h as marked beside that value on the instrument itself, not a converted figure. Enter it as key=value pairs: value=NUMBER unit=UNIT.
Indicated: value=52.5 unit=km/h
